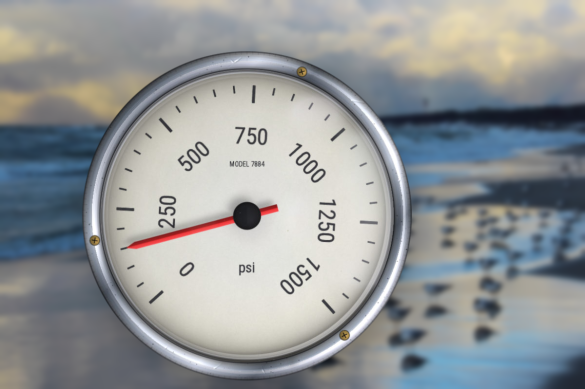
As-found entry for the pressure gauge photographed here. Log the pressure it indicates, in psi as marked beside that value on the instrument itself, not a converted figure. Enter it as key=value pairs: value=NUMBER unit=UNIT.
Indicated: value=150 unit=psi
